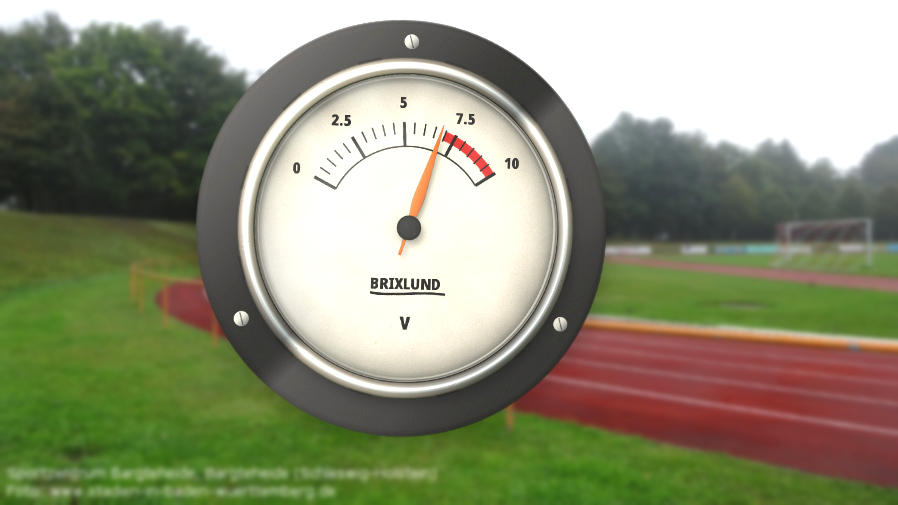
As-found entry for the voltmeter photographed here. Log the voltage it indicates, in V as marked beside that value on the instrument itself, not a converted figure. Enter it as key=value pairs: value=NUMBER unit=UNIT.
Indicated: value=6.75 unit=V
